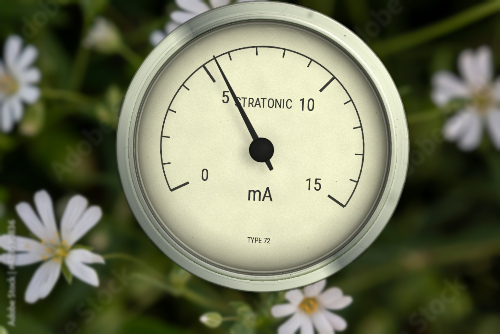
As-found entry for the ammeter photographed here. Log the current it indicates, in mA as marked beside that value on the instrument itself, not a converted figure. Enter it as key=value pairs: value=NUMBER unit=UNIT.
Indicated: value=5.5 unit=mA
